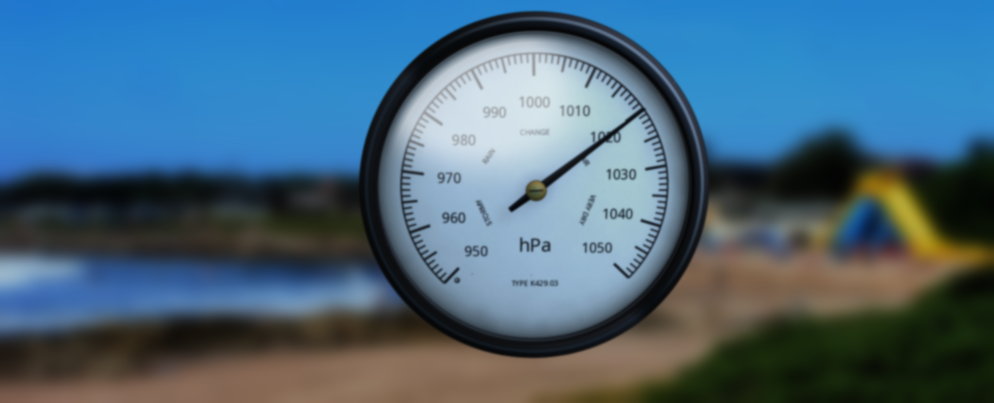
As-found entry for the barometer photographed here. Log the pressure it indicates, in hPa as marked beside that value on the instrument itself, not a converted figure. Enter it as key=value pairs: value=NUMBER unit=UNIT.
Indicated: value=1020 unit=hPa
